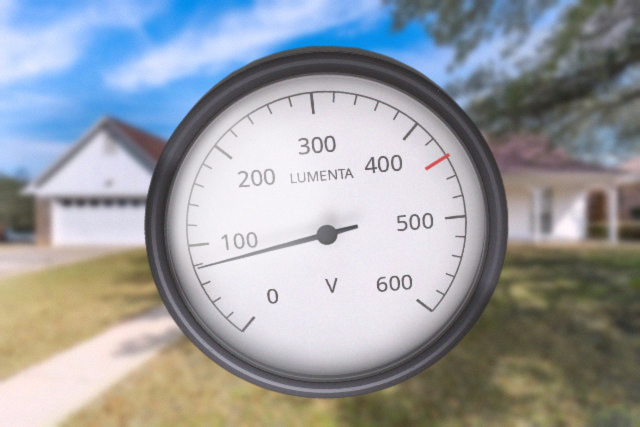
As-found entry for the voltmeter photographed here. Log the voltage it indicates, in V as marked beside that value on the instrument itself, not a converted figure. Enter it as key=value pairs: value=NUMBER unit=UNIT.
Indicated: value=80 unit=V
